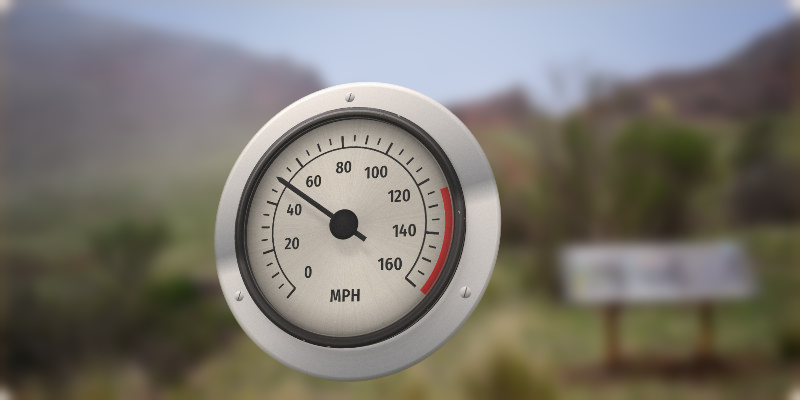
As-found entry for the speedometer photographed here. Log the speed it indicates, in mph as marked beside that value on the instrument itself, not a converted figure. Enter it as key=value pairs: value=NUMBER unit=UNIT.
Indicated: value=50 unit=mph
